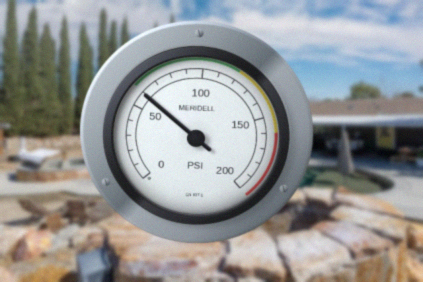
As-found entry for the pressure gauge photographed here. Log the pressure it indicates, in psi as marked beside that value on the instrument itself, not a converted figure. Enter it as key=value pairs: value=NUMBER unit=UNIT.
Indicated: value=60 unit=psi
